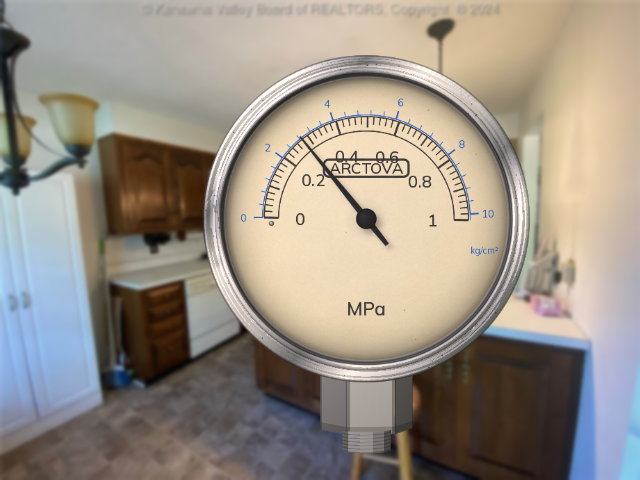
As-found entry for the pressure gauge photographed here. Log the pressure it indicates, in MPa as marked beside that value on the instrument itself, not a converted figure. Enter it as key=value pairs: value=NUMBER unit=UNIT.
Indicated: value=0.28 unit=MPa
